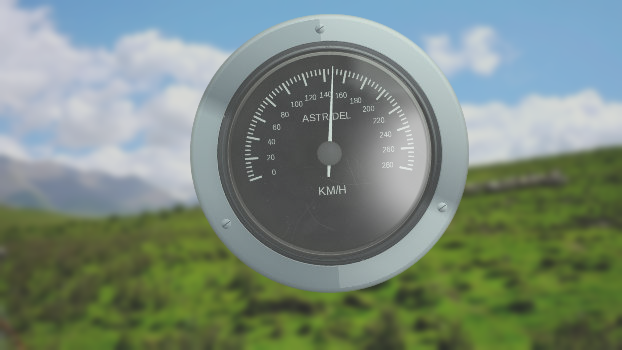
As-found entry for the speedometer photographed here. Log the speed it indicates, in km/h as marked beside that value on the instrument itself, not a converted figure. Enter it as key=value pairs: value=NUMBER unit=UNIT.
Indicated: value=148 unit=km/h
